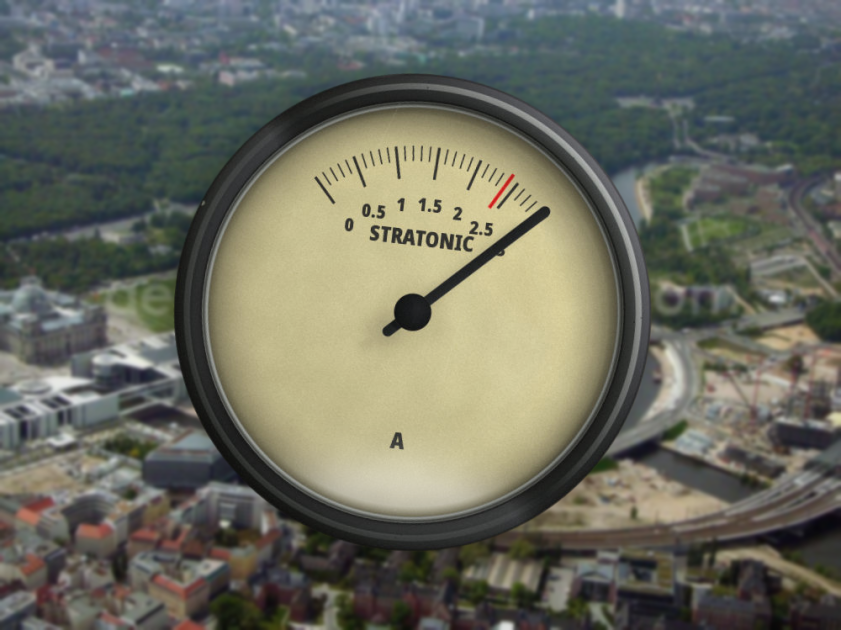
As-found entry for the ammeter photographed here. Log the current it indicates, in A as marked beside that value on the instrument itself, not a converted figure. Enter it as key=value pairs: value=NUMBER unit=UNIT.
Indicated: value=2.95 unit=A
